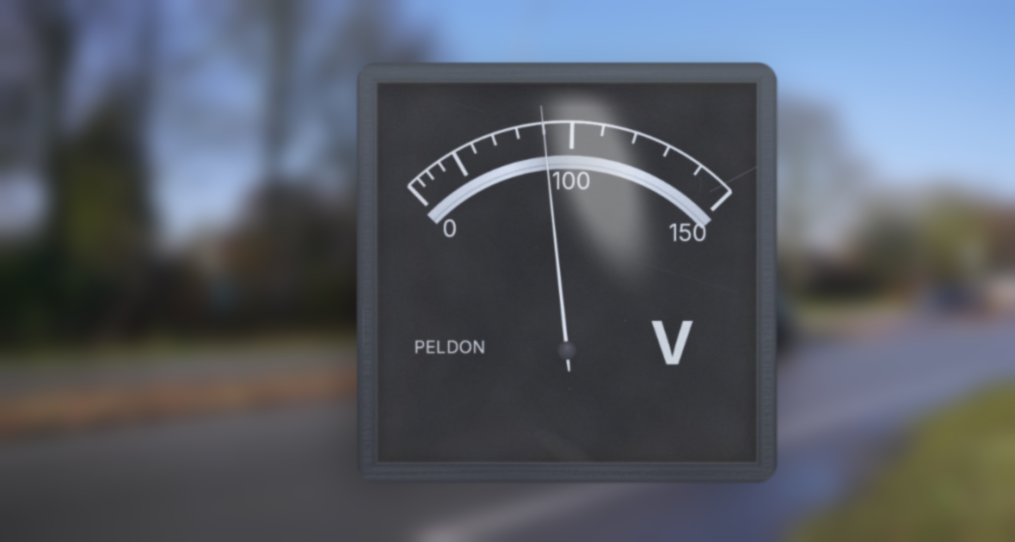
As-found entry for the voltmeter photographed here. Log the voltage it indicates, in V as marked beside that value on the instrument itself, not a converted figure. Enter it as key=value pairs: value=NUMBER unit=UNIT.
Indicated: value=90 unit=V
